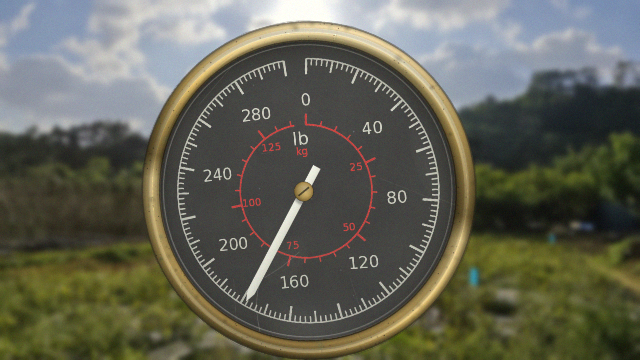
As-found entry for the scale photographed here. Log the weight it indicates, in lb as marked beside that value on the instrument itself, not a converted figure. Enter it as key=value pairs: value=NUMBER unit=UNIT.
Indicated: value=178 unit=lb
